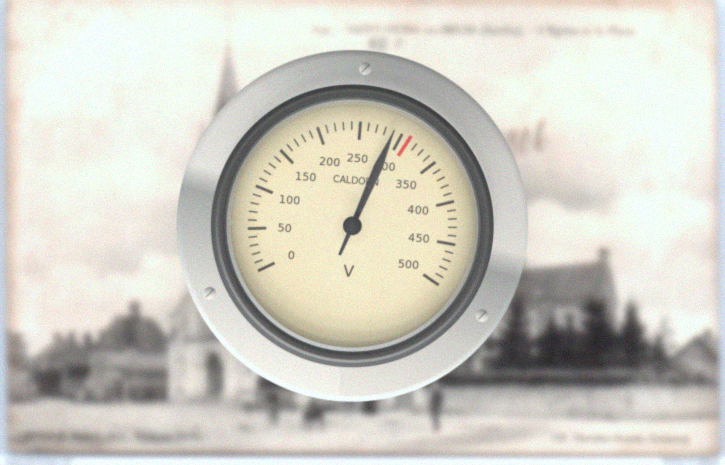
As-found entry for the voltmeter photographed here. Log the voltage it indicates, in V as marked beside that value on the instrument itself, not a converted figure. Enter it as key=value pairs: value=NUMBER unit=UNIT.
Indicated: value=290 unit=V
